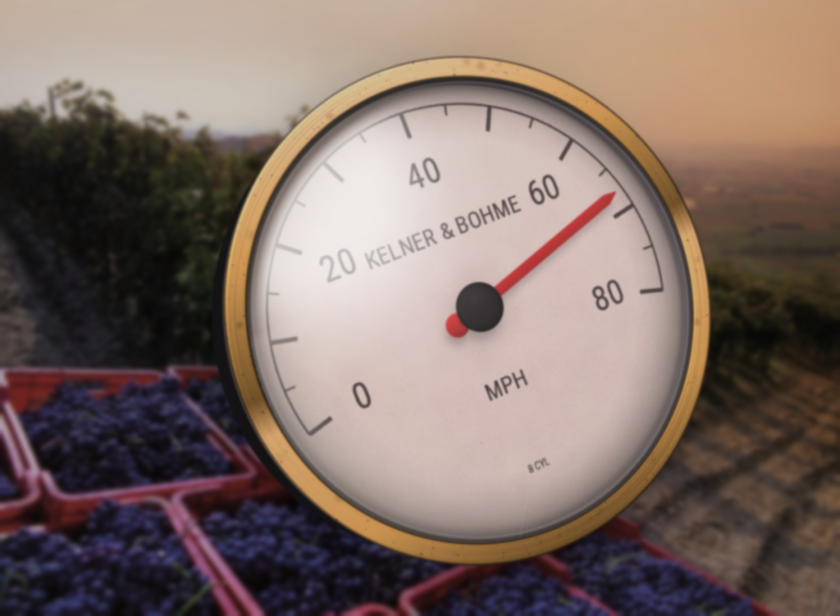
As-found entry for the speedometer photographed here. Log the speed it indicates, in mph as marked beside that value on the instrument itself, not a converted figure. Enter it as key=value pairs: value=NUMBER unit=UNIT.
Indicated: value=67.5 unit=mph
